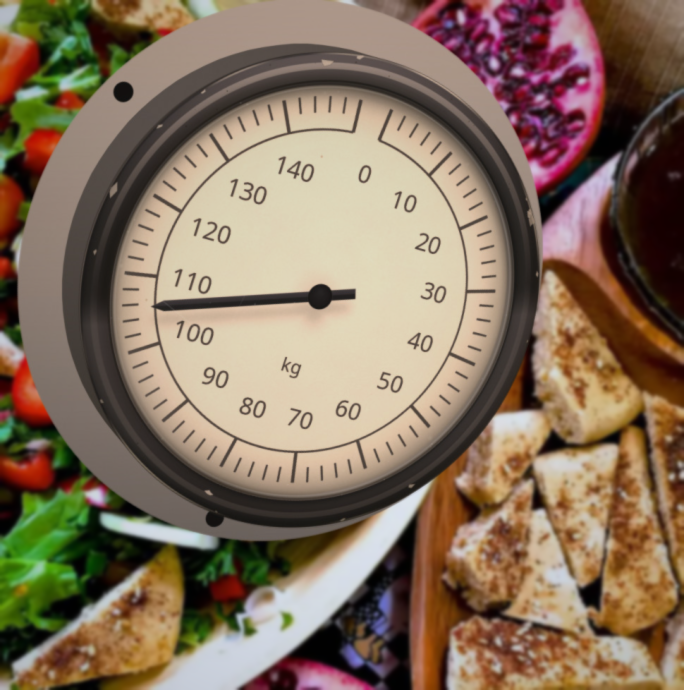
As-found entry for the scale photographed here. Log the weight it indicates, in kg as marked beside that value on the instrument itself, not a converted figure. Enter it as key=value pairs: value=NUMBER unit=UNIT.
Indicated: value=106 unit=kg
